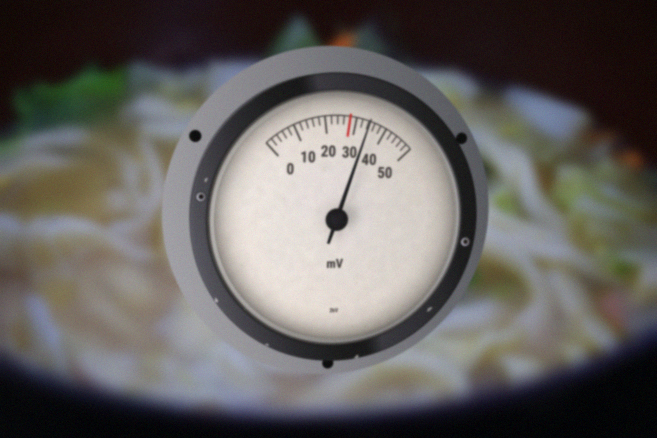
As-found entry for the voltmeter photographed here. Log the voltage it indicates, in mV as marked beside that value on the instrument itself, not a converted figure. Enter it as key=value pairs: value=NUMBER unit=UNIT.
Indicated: value=34 unit=mV
